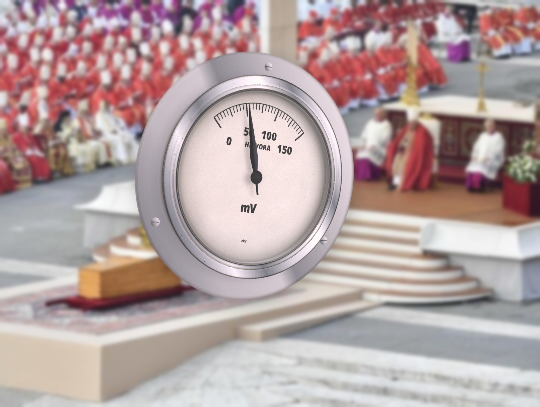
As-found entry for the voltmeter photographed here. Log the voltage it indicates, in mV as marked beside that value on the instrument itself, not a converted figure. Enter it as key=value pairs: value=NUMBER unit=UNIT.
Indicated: value=50 unit=mV
